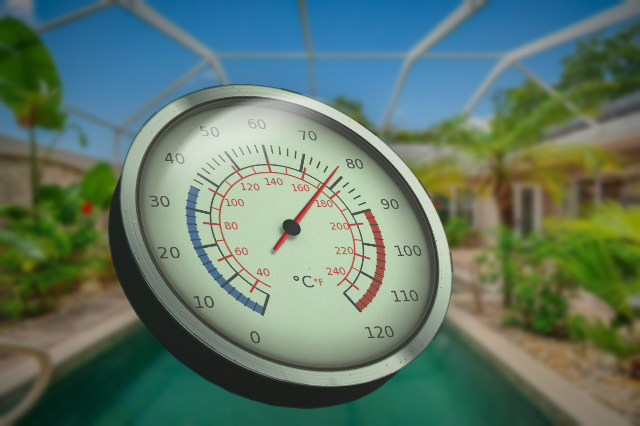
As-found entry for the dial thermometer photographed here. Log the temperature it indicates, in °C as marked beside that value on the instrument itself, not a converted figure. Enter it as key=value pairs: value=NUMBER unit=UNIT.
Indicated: value=78 unit=°C
